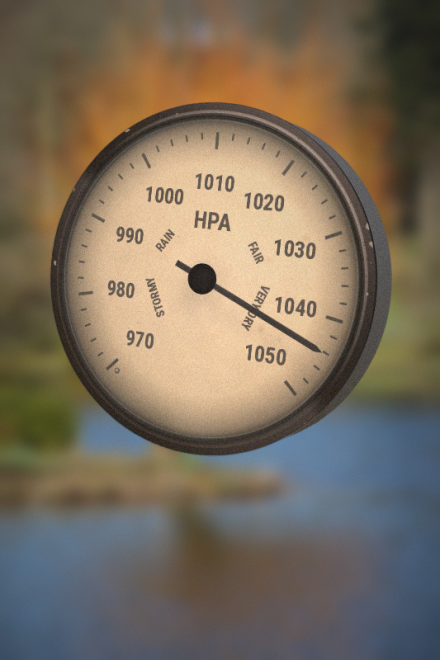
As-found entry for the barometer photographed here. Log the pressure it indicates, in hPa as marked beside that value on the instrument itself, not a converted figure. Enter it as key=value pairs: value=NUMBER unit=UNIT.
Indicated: value=1044 unit=hPa
